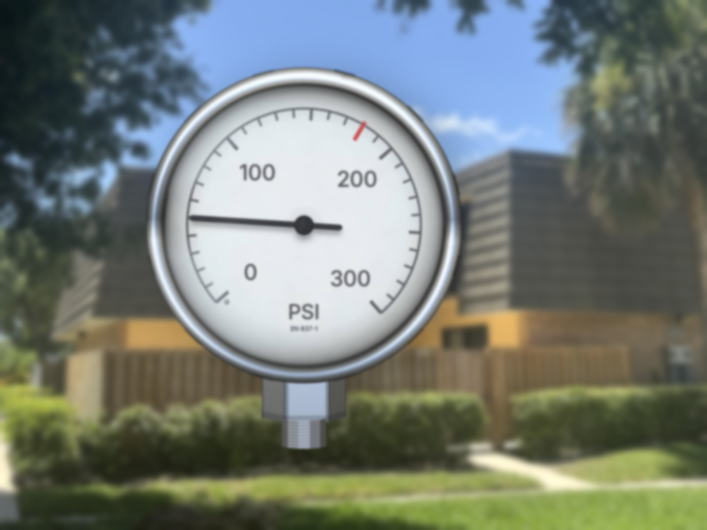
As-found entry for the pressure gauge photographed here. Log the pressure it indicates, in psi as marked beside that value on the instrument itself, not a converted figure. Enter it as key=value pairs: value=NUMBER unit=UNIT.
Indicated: value=50 unit=psi
